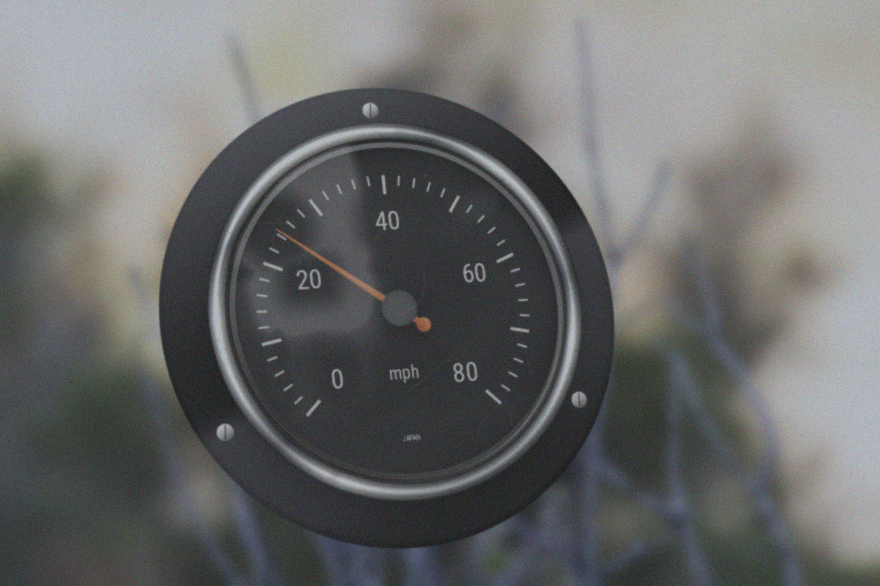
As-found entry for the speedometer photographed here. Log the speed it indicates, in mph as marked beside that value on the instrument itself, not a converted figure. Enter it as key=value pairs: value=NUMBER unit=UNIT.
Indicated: value=24 unit=mph
